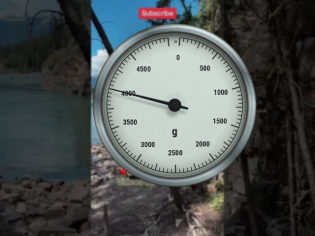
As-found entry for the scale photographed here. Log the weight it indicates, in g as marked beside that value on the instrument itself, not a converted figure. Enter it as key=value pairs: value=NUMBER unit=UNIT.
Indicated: value=4000 unit=g
